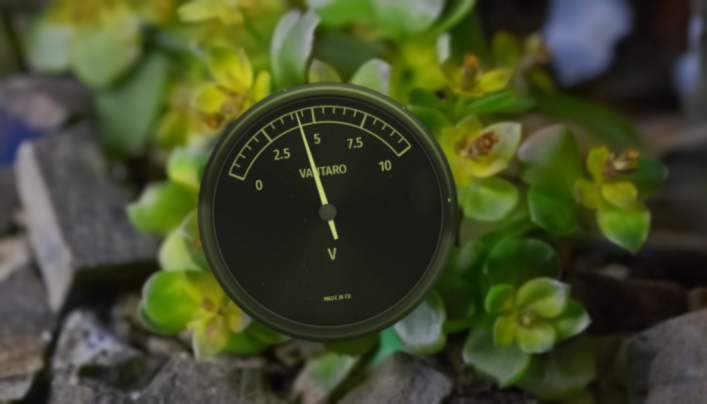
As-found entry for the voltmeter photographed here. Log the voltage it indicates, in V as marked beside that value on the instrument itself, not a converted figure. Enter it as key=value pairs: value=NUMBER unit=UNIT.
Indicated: value=4.25 unit=V
